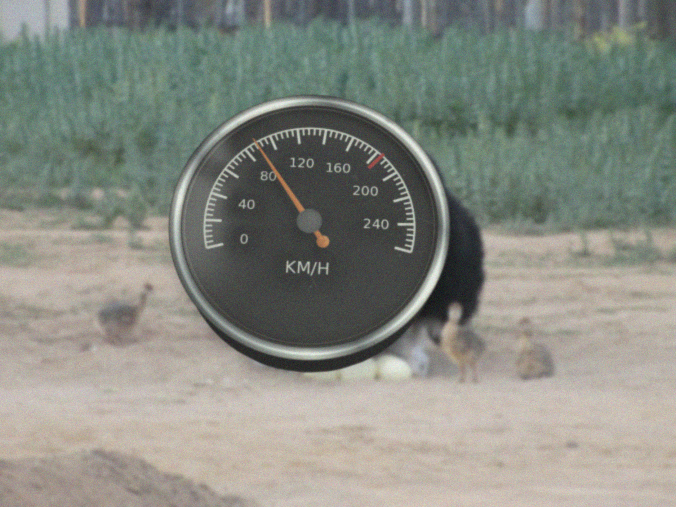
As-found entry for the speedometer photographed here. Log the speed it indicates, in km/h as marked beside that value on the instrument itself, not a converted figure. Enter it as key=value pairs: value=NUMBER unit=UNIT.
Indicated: value=88 unit=km/h
